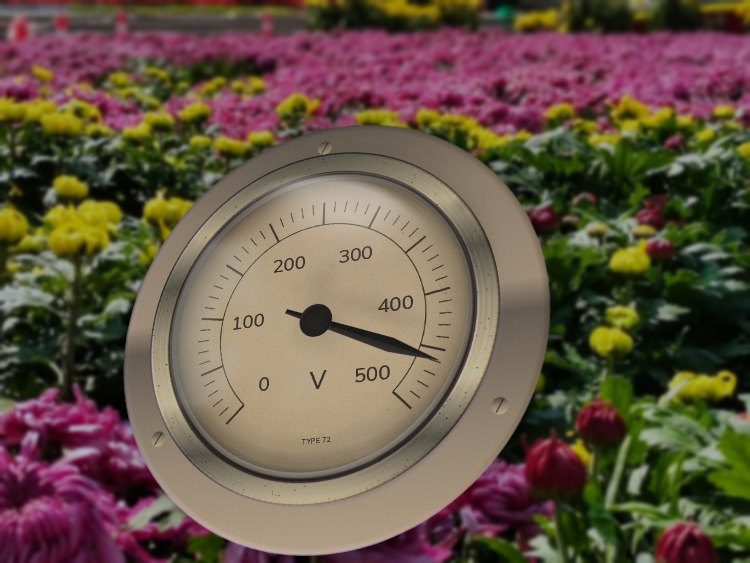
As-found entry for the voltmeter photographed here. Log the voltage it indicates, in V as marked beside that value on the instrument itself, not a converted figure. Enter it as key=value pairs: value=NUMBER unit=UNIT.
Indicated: value=460 unit=V
